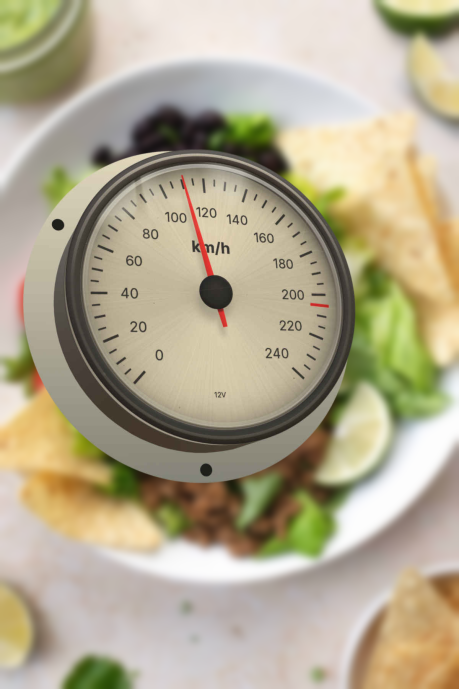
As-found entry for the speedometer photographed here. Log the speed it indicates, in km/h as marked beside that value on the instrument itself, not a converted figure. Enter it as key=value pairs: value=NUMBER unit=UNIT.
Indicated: value=110 unit=km/h
